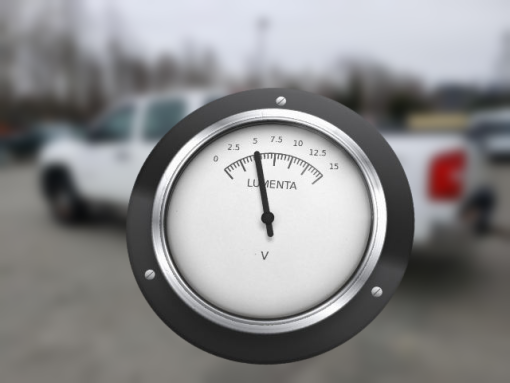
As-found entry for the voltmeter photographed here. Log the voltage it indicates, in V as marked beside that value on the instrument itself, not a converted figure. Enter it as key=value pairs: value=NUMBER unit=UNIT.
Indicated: value=5 unit=V
